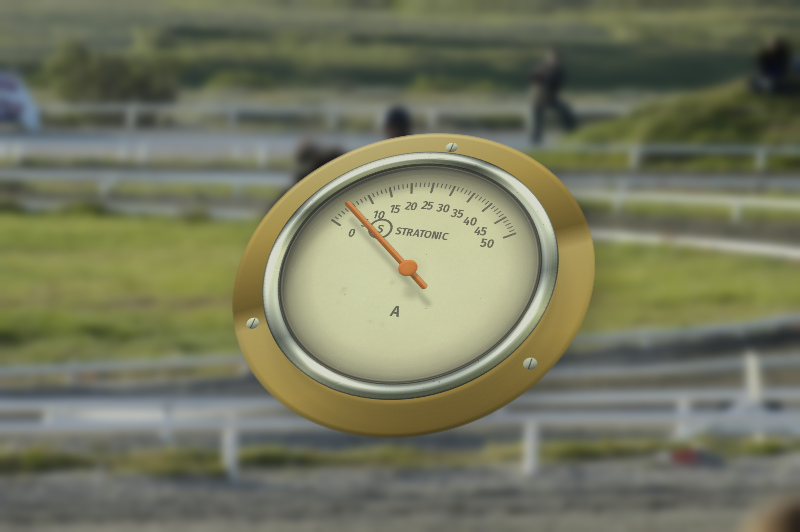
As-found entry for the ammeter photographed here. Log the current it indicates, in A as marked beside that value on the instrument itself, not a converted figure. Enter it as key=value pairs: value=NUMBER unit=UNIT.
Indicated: value=5 unit=A
